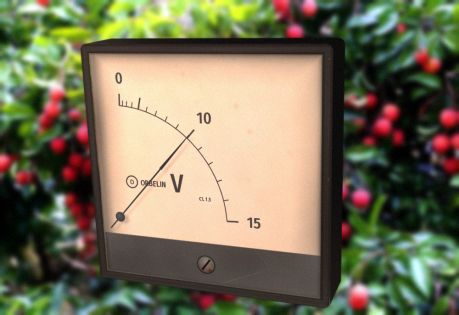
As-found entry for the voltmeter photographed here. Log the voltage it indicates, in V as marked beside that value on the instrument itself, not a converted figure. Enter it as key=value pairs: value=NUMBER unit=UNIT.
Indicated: value=10 unit=V
